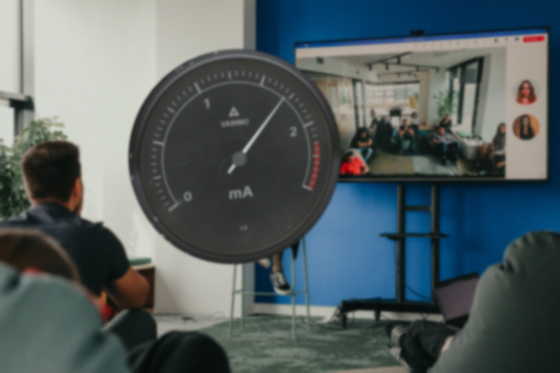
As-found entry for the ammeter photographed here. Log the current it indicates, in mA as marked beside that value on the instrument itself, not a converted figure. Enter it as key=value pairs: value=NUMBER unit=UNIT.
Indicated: value=1.7 unit=mA
